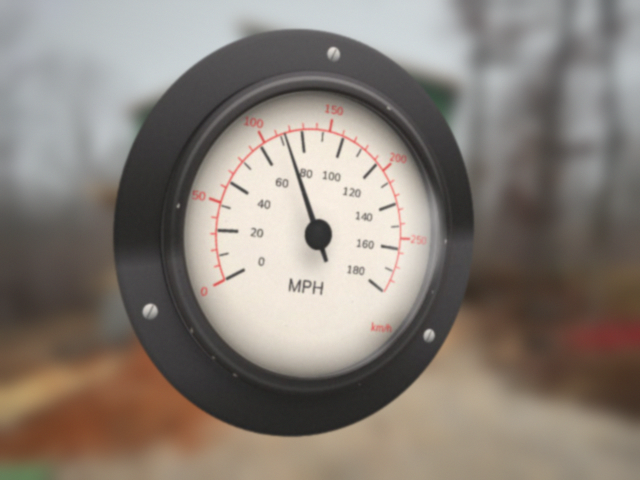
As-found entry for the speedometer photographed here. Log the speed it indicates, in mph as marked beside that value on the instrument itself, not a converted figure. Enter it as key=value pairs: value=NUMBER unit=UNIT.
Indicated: value=70 unit=mph
